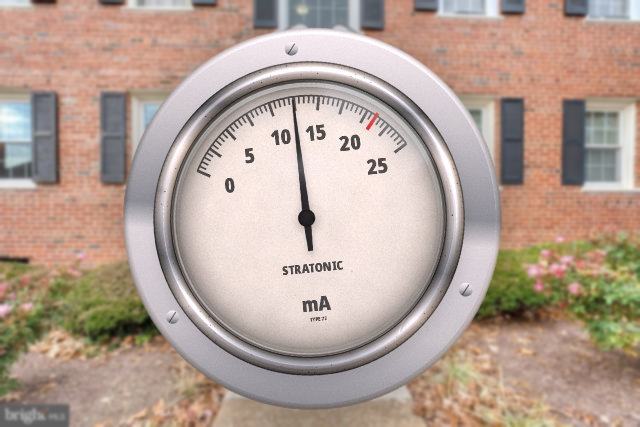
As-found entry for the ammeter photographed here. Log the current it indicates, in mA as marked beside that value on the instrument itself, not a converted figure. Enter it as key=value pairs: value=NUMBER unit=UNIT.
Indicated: value=12.5 unit=mA
